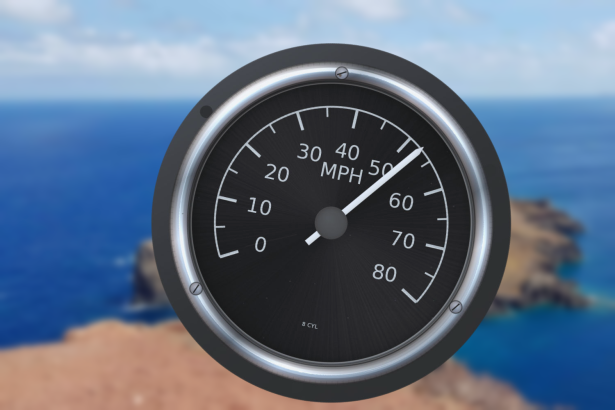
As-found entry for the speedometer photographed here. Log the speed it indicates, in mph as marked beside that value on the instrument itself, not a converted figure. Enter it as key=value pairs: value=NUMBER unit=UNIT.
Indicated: value=52.5 unit=mph
